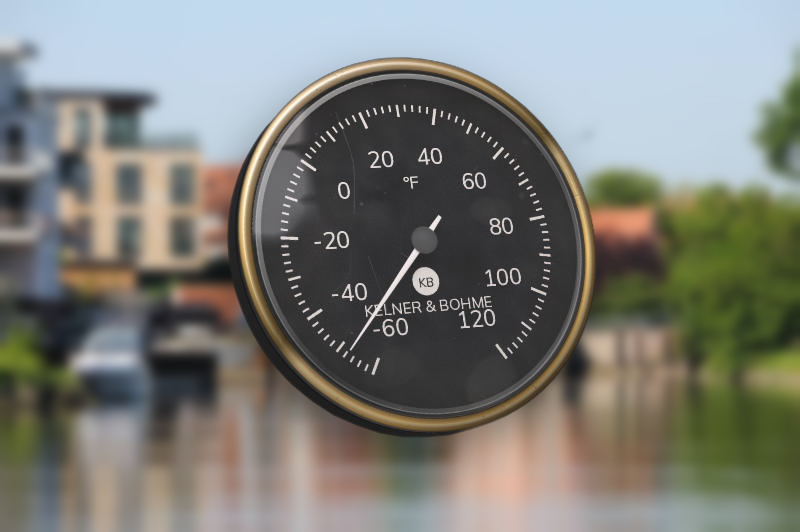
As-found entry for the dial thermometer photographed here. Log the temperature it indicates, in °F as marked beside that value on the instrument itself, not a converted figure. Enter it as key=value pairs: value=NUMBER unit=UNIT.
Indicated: value=-52 unit=°F
